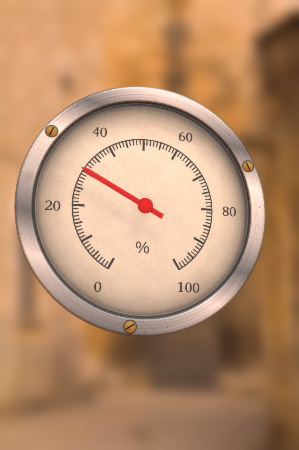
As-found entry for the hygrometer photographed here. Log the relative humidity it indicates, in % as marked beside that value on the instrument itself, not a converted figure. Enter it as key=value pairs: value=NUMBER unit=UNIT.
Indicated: value=30 unit=%
